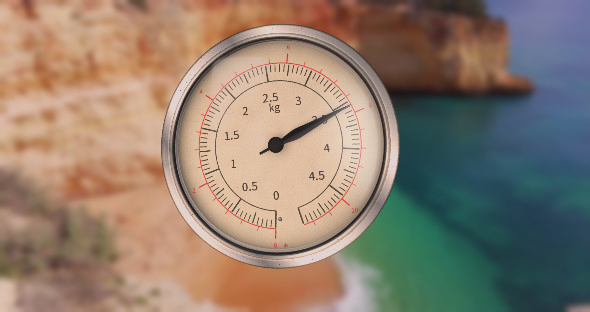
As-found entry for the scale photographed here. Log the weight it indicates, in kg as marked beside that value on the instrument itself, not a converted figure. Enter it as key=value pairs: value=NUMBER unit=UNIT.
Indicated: value=3.55 unit=kg
